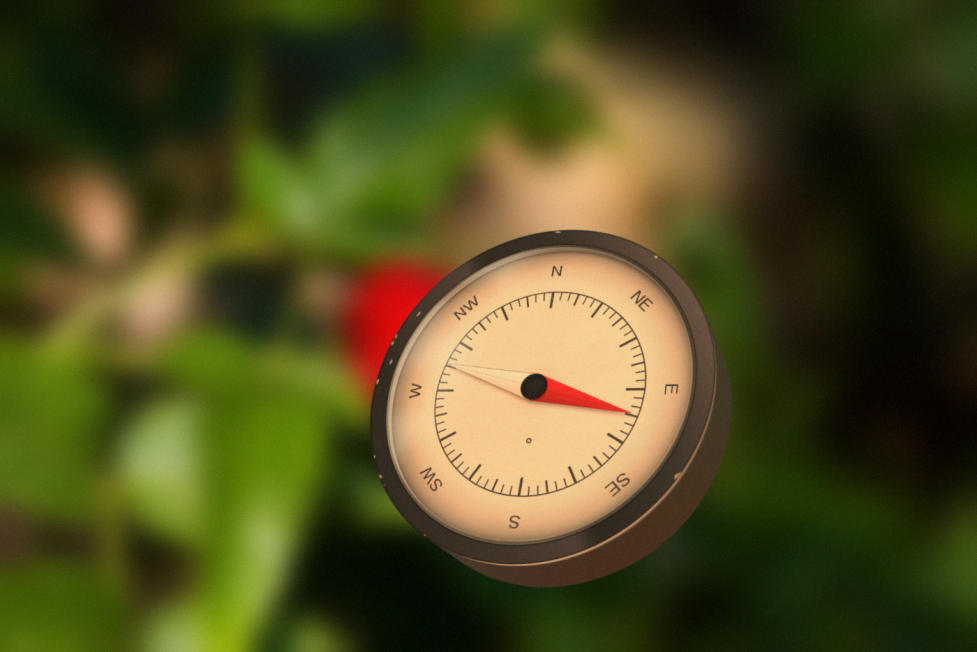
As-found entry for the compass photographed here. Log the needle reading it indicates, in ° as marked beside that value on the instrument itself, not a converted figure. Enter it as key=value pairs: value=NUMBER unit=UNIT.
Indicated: value=105 unit=°
